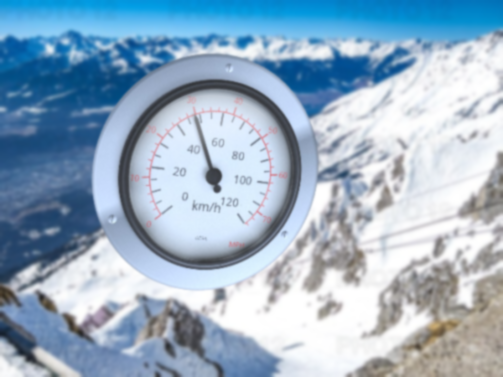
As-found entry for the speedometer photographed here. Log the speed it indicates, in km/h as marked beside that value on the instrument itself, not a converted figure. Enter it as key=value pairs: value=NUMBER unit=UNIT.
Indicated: value=47.5 unit=km/h
